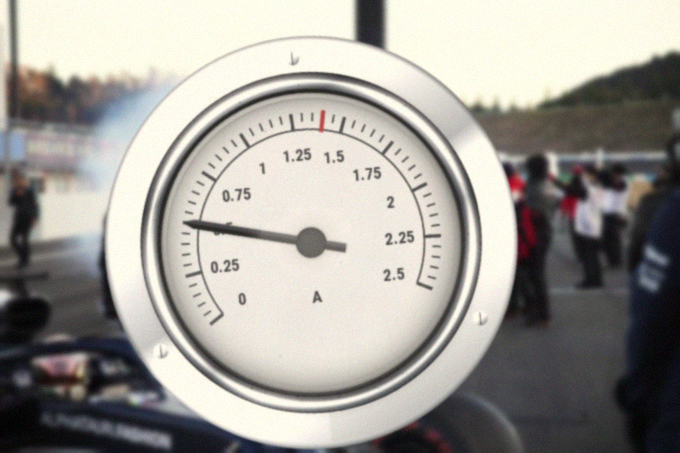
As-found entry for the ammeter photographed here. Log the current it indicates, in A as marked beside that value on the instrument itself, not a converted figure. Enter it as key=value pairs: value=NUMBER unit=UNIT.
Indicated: value=0.5 unit=A
